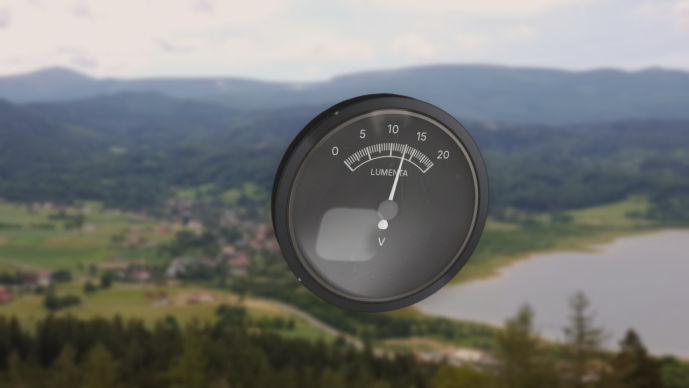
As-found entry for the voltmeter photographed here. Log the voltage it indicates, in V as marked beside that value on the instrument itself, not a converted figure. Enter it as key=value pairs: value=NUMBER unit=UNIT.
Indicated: value=12.5 unit=V
